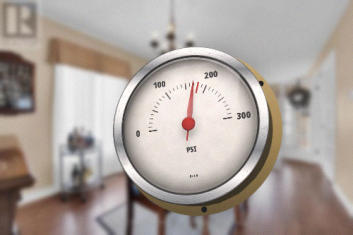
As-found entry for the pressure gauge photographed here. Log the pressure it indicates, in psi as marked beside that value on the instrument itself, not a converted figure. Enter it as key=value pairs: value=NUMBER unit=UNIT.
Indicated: value=170 unit=psi
